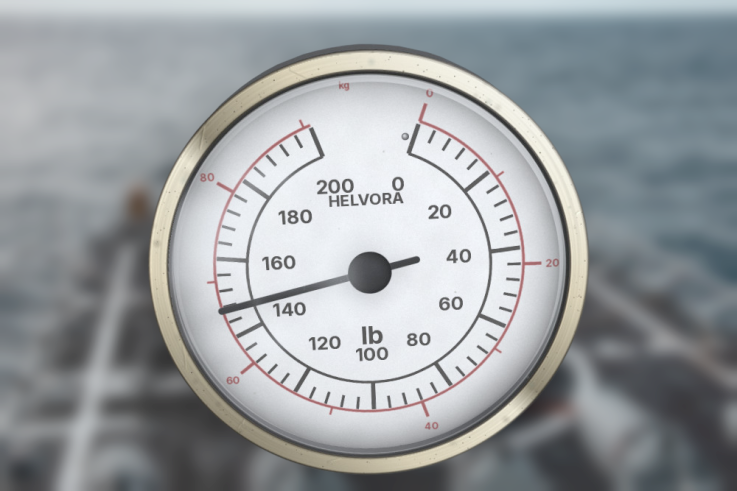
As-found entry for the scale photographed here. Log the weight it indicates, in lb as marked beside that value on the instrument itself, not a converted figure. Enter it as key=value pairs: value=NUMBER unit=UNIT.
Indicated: value=148 unit=lb
